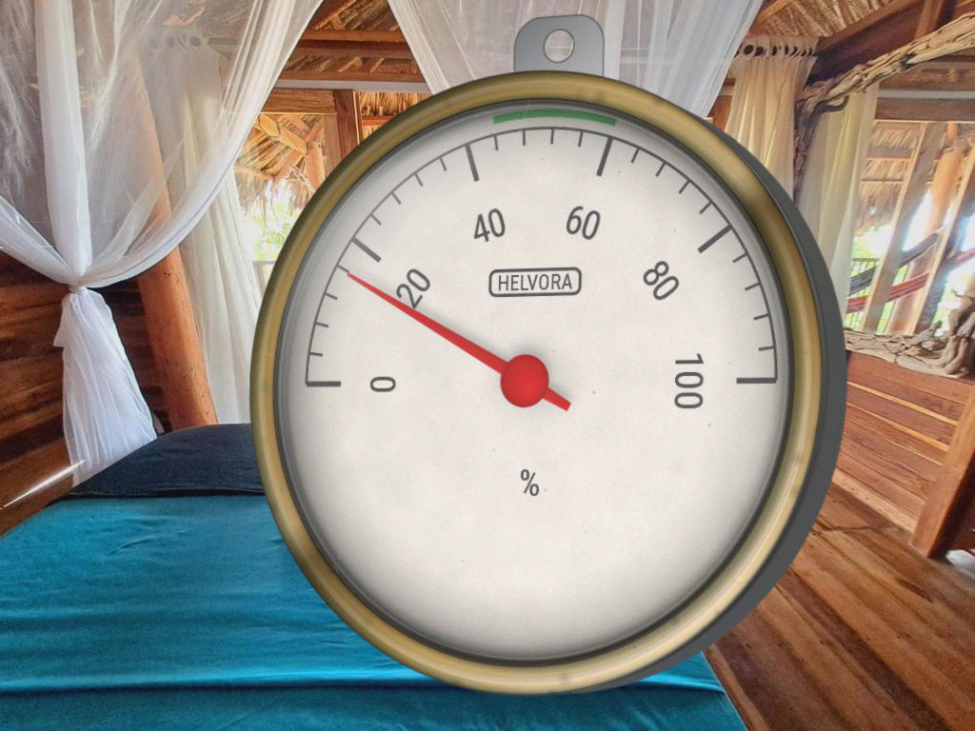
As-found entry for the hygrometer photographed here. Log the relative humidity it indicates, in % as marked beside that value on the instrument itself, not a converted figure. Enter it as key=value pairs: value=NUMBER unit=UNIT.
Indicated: value=16 unit=%
